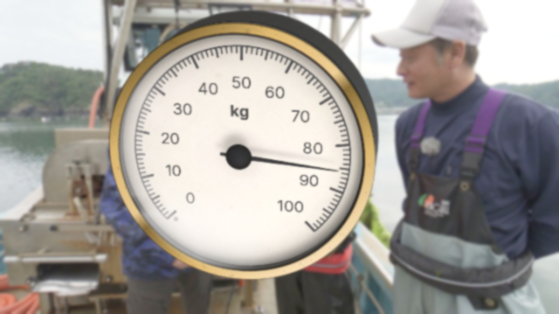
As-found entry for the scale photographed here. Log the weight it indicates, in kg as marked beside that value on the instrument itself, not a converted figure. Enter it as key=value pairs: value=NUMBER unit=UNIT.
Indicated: value=85 unit=kg
